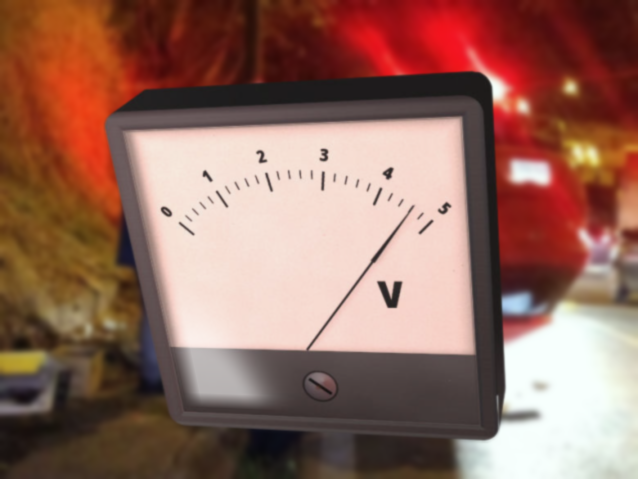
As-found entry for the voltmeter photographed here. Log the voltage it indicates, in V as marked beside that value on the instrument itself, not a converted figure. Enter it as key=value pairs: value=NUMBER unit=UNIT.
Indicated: value=4.6 unit=V
